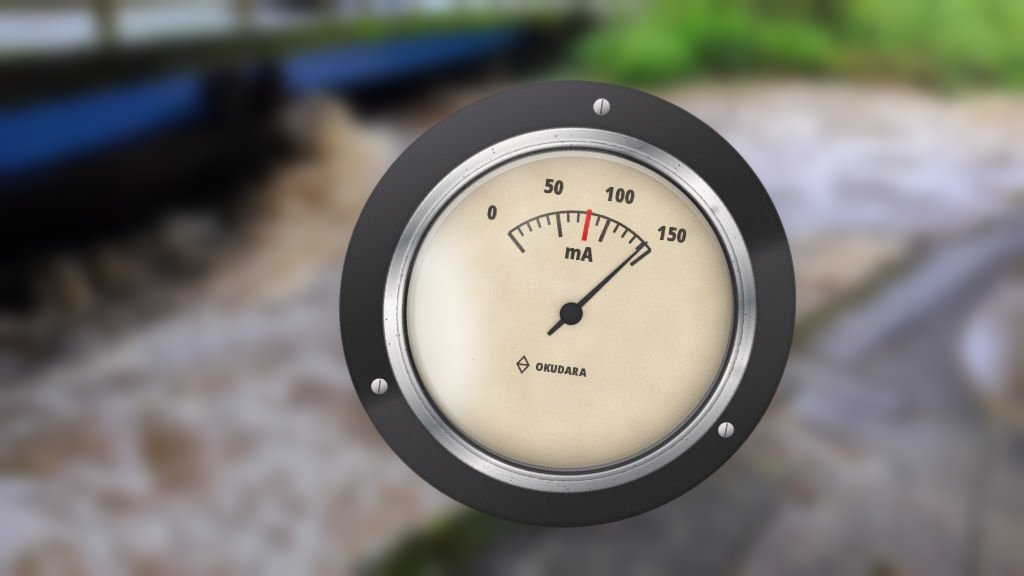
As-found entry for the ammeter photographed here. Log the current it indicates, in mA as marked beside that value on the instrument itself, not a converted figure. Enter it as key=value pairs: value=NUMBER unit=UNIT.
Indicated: value=140 unit=mA
